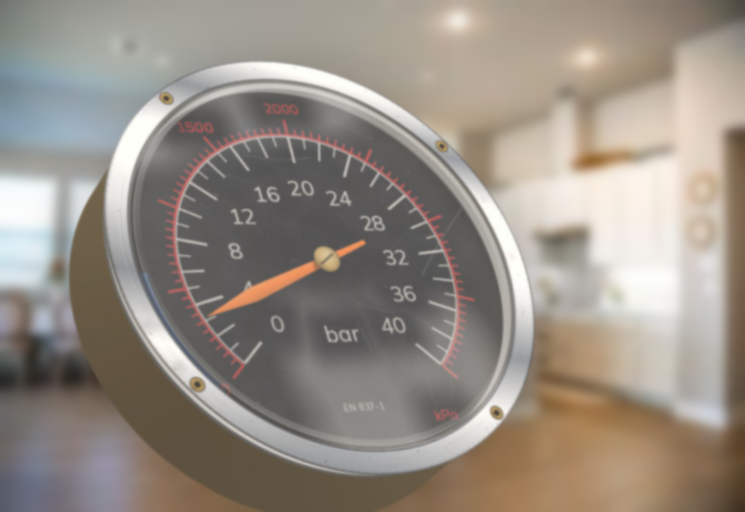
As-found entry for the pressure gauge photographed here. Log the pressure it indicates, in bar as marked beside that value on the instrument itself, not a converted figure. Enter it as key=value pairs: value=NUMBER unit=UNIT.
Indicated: value=3 unit=bar
